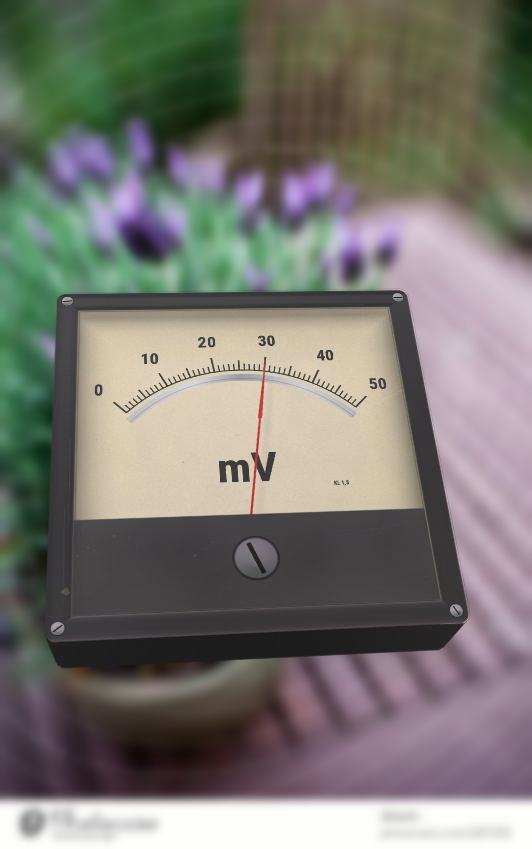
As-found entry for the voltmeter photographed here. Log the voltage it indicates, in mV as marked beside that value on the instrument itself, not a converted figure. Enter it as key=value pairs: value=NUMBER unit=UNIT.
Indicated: value=30 unit=mV
